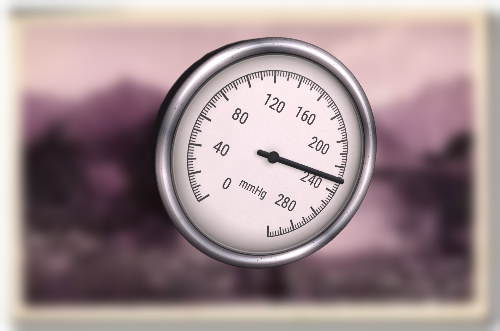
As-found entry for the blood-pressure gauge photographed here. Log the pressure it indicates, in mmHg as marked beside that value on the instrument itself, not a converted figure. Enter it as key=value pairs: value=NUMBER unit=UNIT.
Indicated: value=230 unit=mmHg
